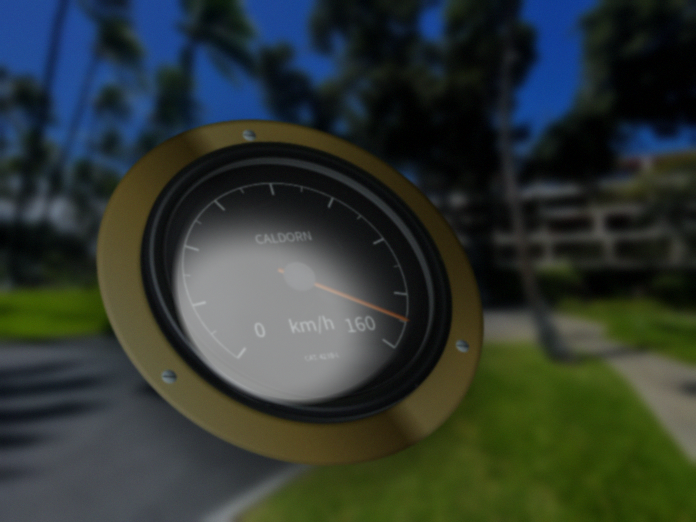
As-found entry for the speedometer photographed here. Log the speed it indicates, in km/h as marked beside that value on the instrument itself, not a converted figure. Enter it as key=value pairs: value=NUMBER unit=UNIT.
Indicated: value=150 unit=km/h
